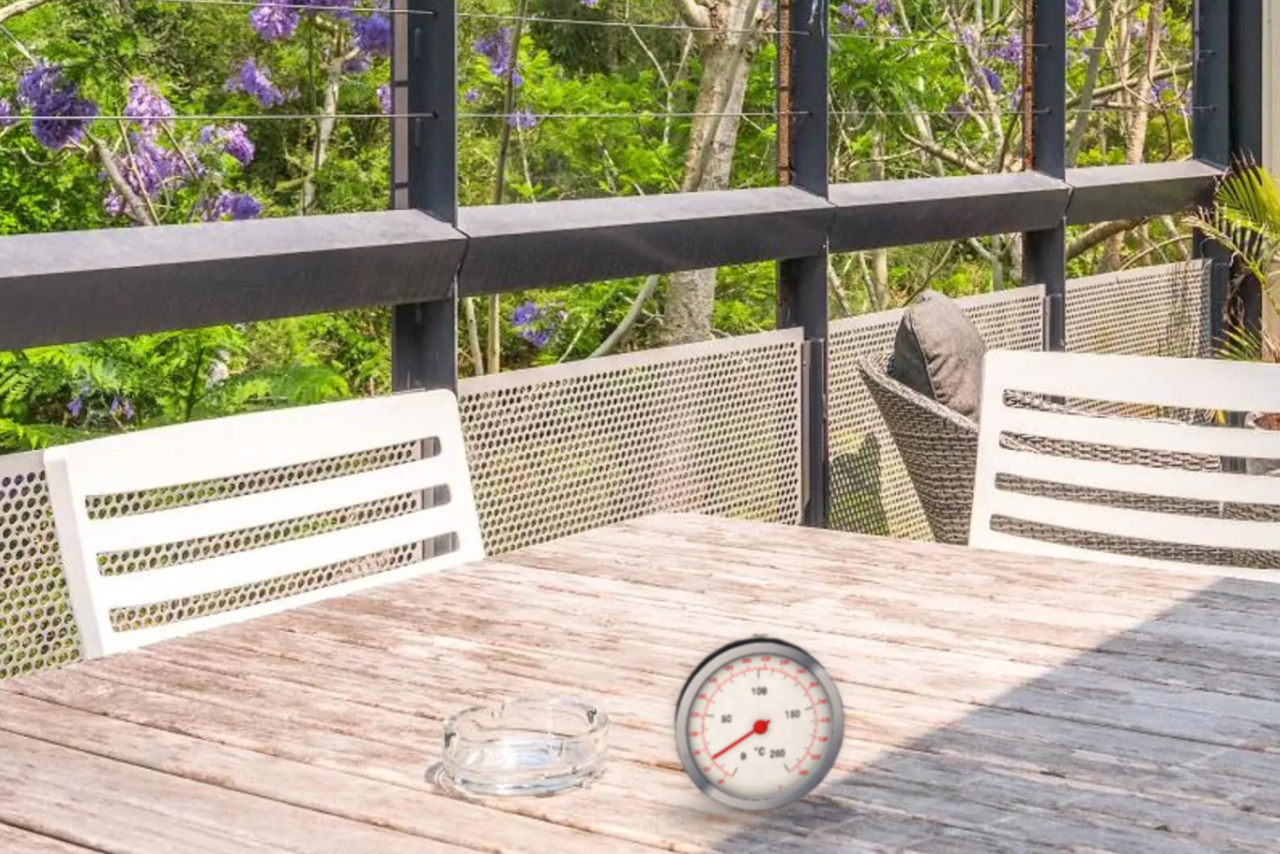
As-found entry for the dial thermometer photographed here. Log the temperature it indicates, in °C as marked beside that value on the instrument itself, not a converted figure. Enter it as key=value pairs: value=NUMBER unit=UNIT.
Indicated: value=20 unit=°C
